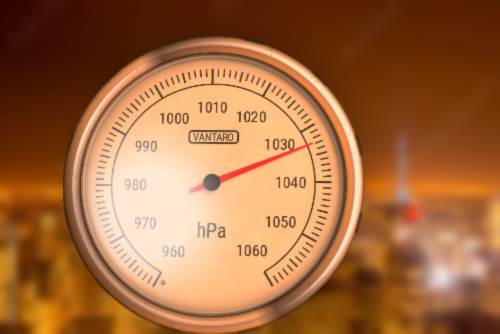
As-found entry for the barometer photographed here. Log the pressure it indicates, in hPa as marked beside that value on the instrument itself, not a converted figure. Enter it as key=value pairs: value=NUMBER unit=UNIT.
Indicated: value=1033 unit=hPa
